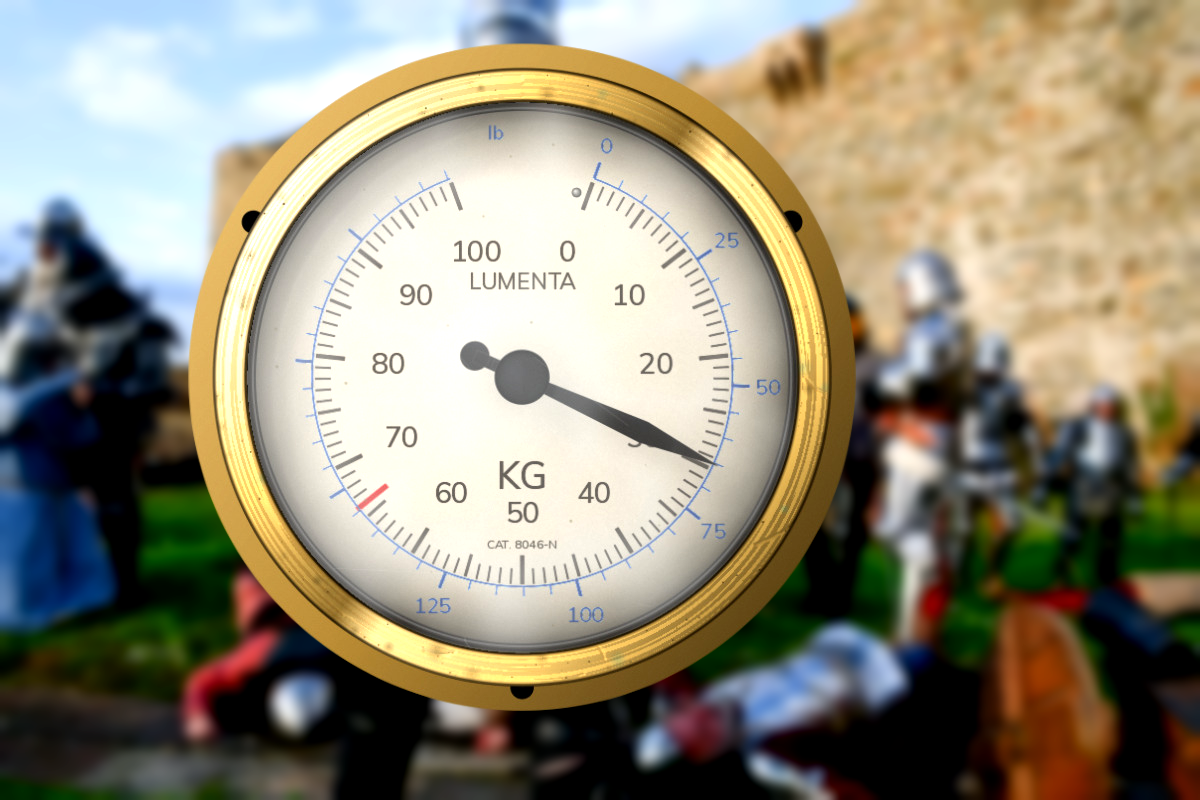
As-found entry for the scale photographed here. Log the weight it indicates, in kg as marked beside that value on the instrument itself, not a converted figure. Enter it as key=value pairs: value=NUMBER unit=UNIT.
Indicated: value=29.5 unit=kg
